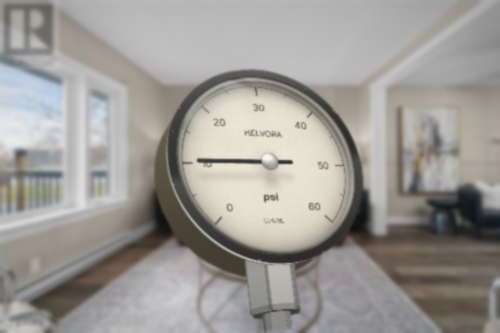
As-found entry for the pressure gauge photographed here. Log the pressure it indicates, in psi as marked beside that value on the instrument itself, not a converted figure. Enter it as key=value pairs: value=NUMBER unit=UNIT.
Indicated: value=10 unit=psi
